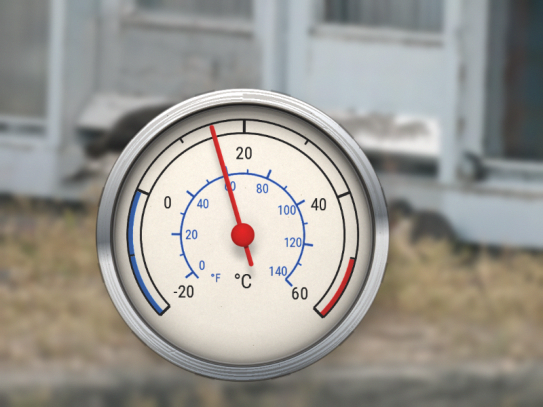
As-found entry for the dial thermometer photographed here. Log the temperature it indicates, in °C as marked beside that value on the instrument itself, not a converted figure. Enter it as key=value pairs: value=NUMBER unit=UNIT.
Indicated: value=15 unit=°C
